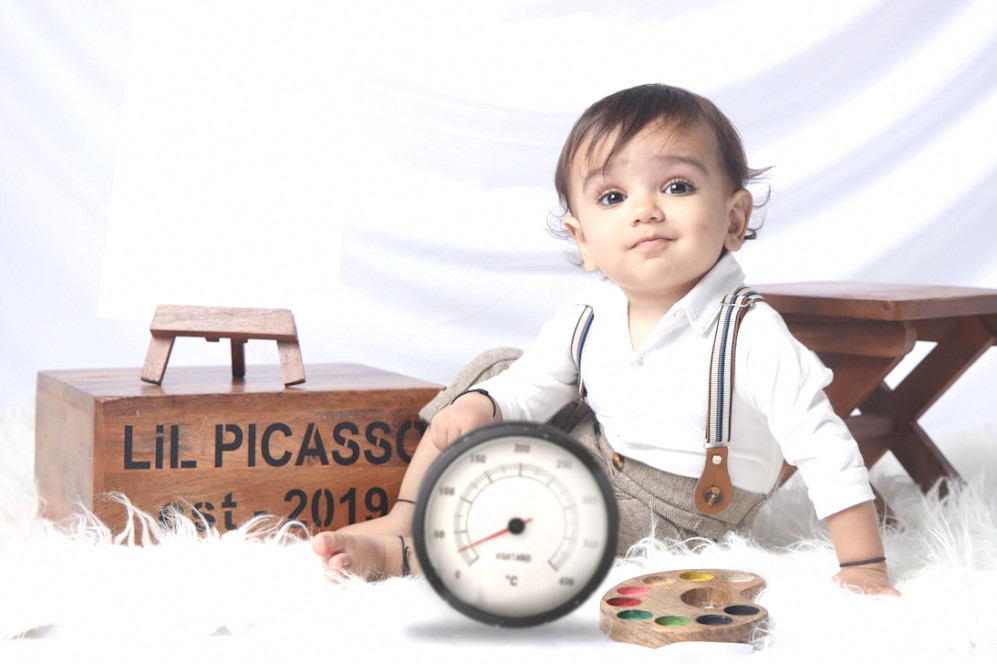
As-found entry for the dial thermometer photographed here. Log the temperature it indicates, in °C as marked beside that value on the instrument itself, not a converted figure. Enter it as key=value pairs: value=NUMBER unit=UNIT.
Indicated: value=25 unit=°C
